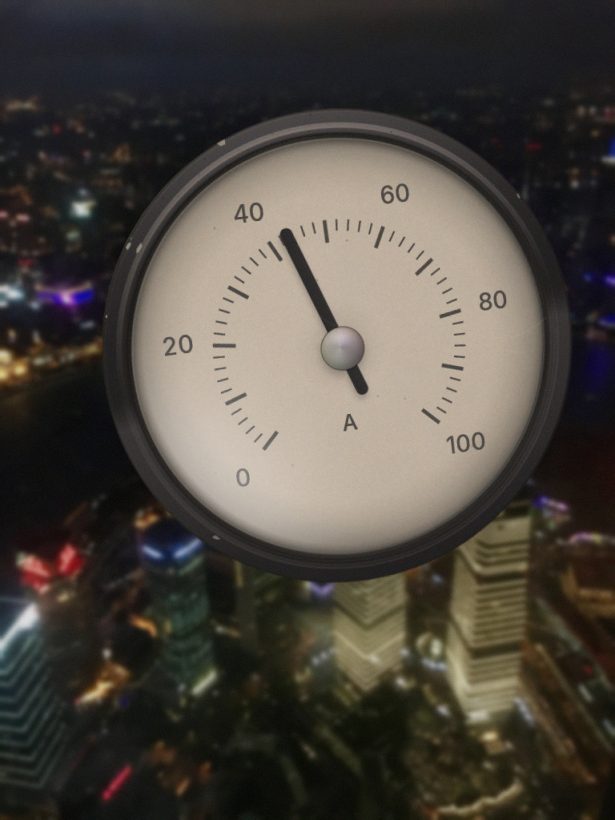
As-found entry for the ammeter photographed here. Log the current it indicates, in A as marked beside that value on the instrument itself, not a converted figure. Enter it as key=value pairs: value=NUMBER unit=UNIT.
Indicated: value=43 unit=A
